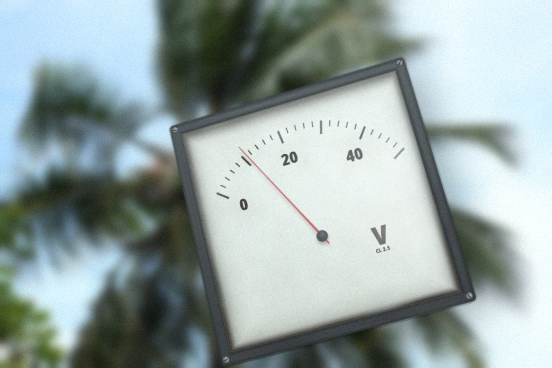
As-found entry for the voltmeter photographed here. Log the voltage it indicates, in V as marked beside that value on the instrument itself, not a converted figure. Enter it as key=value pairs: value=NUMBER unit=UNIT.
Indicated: value=11 unit=V
